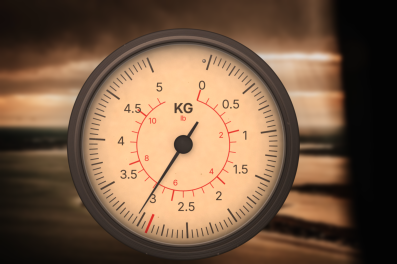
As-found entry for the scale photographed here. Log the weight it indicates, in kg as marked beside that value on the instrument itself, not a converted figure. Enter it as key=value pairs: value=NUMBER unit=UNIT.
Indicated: value=3.05 unit=kg
